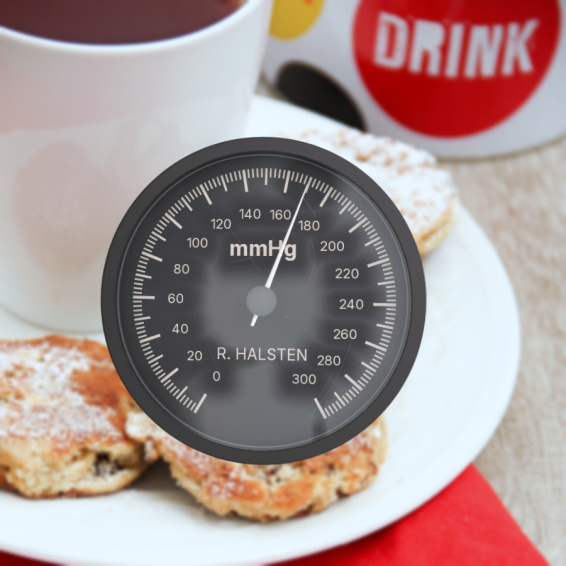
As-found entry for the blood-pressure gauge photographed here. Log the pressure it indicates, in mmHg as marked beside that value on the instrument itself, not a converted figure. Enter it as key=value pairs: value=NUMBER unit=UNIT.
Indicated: value=170 unit=mmHg
